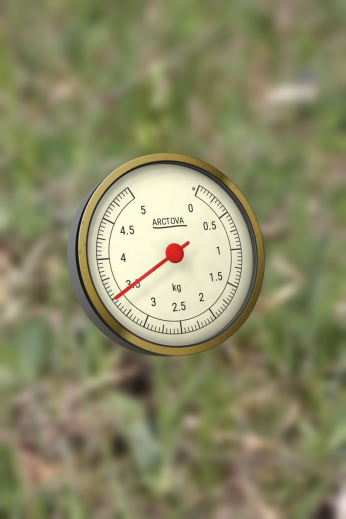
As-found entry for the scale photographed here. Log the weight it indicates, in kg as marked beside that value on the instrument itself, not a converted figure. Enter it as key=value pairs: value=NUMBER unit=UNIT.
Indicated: value=3.5 unit=kg
